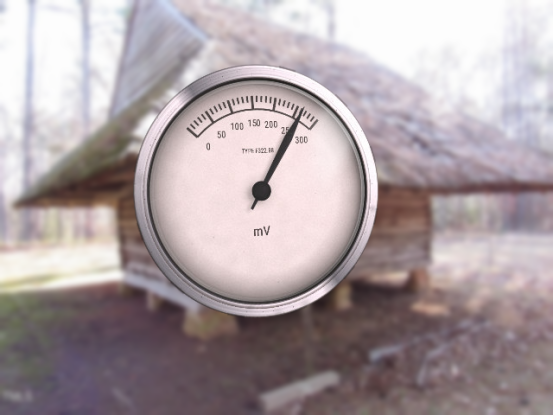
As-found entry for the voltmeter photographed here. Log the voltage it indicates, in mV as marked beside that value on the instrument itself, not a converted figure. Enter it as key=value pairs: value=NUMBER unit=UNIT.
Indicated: value=260 unit=mV
